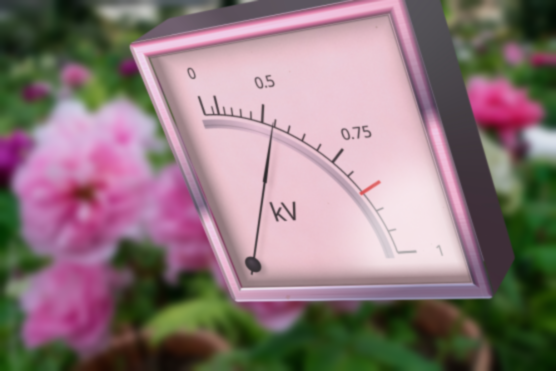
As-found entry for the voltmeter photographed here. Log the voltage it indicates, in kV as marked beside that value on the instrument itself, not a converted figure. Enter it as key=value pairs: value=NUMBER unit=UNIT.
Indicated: value=0.55 unit=kV
